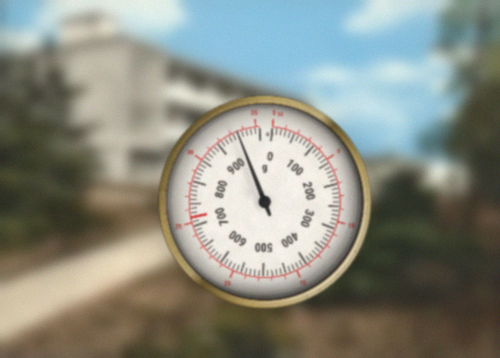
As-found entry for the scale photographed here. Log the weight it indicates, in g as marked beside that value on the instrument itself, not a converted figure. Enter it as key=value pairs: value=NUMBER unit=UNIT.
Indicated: value=950 unit=g
